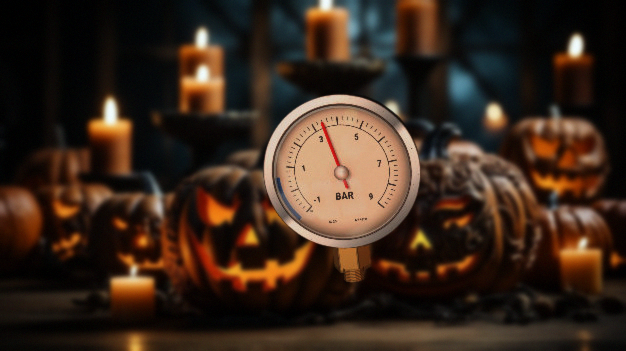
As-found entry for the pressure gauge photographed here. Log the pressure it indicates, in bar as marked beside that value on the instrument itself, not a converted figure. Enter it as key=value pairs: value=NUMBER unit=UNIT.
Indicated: value=3.4 unit=bar
